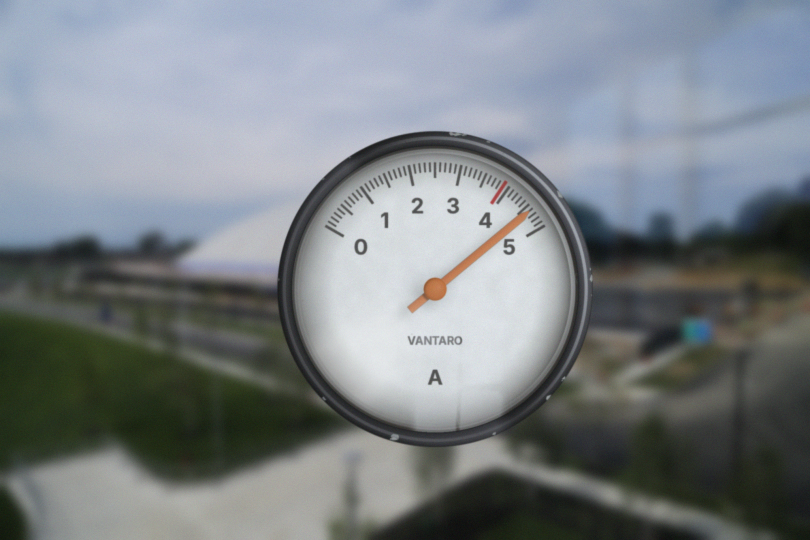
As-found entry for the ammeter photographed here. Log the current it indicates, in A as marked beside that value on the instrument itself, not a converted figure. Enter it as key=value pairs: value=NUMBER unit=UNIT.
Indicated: value=4.6 unit=A
